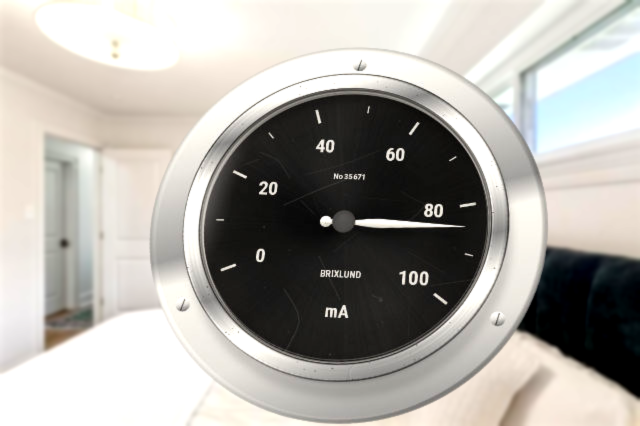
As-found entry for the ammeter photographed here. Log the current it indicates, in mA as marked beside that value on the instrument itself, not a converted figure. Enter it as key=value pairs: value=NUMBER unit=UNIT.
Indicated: value=85 unit=mA
